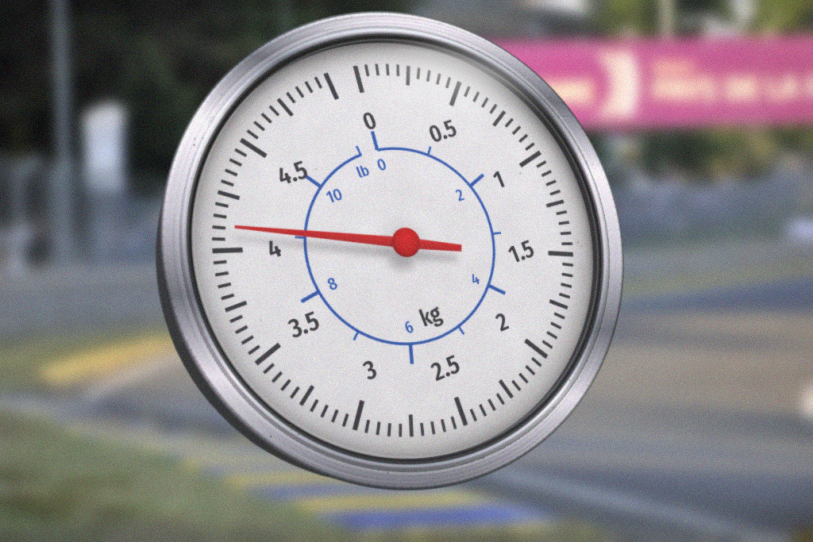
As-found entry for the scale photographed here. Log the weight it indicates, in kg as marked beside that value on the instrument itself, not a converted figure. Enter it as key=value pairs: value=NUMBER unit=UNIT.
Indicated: value=4.1 unit=kg
